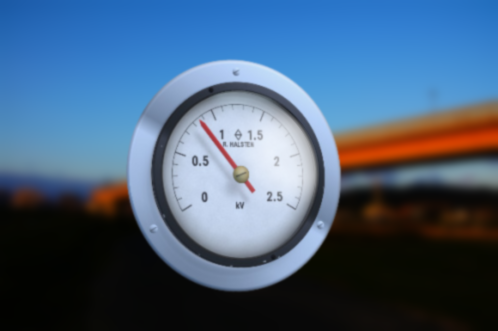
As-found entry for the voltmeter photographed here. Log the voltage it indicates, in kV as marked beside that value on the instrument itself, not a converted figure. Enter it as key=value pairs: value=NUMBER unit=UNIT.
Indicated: value=0.85 unit=kV
